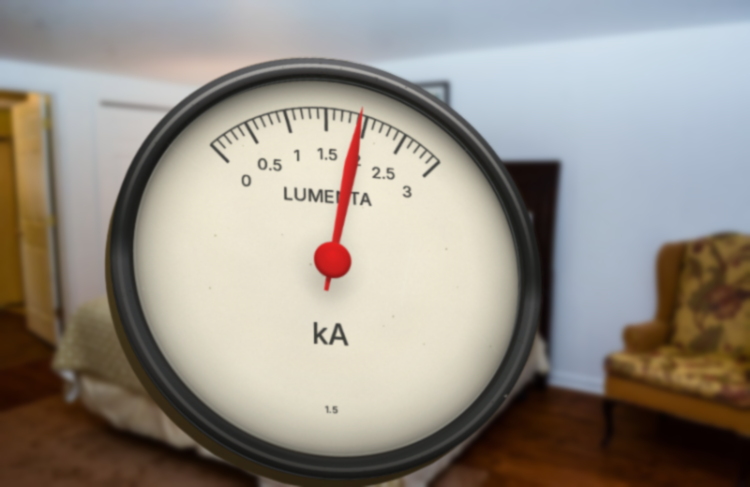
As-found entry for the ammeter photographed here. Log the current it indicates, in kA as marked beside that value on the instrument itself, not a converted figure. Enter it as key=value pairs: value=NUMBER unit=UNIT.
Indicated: value=1.9 unit=kA
